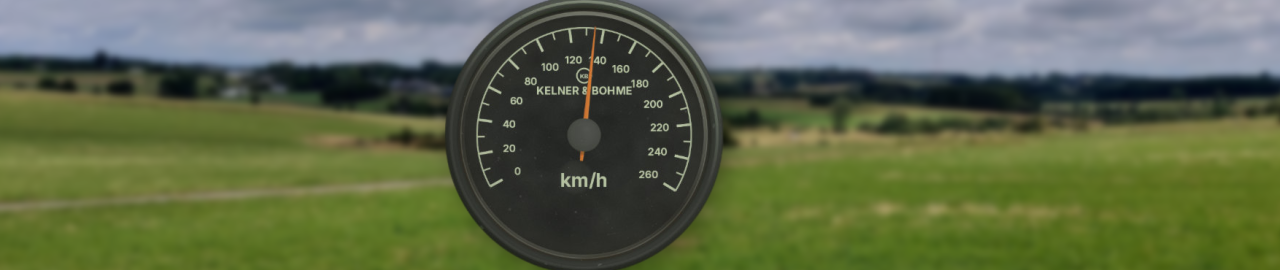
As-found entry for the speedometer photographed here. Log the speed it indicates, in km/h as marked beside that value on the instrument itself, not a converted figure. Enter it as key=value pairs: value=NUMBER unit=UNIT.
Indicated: value=135 unit=km/h
